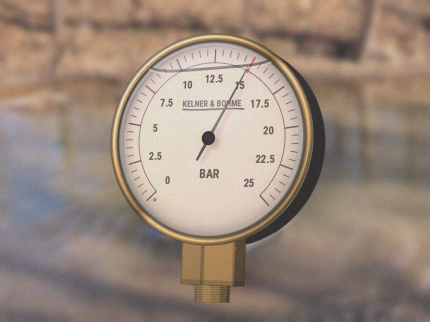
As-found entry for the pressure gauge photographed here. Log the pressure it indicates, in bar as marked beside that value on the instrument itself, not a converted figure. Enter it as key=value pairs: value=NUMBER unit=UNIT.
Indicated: value=15 unit=bar
